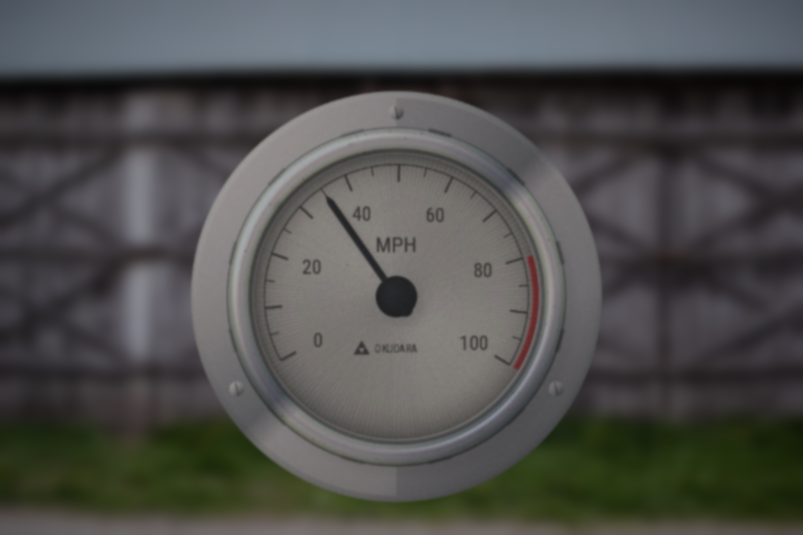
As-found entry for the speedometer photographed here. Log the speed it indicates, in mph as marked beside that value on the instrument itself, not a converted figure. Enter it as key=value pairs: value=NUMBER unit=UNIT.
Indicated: value=35 unit=mph
